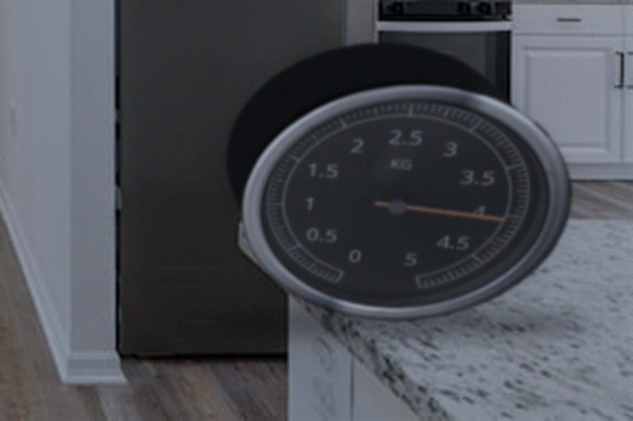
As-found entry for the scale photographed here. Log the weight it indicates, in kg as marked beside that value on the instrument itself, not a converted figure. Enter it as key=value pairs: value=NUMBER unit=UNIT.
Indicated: value=4 unit=kg
